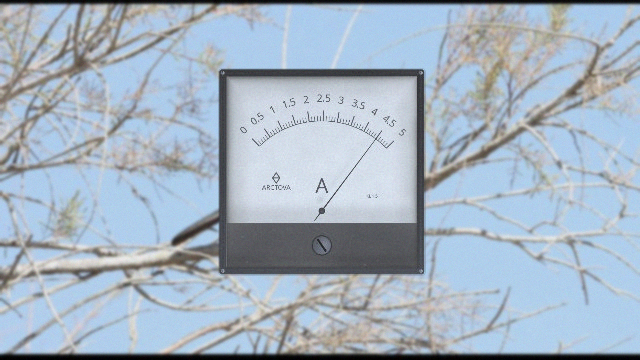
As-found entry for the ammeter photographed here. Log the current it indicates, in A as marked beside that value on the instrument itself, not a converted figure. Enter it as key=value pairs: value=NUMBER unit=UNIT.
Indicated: value=4.5 unit=A
